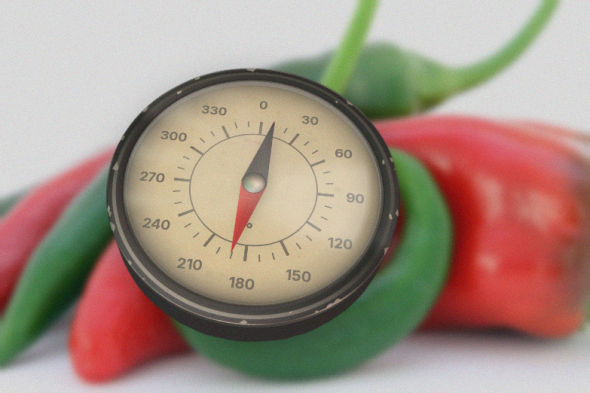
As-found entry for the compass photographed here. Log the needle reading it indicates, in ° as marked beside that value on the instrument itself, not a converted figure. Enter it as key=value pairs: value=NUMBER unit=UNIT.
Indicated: value=190 unit=°
